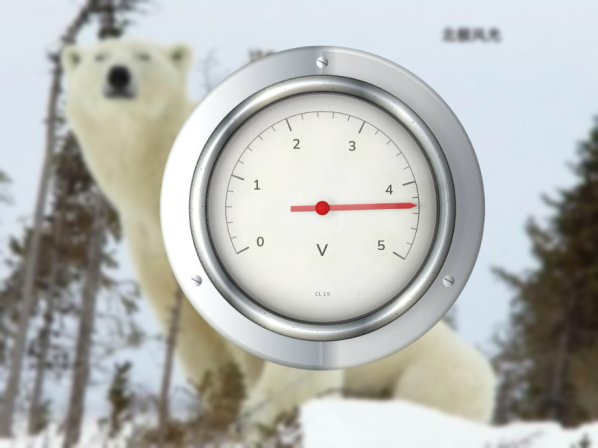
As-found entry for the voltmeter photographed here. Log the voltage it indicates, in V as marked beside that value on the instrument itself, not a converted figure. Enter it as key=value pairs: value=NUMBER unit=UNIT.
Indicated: value=4.3 unit=V
